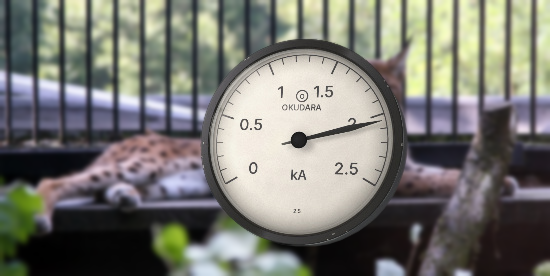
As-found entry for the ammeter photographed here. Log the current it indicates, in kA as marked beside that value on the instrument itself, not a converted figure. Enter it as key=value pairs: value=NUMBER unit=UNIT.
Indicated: value=2.05 unit=kA
